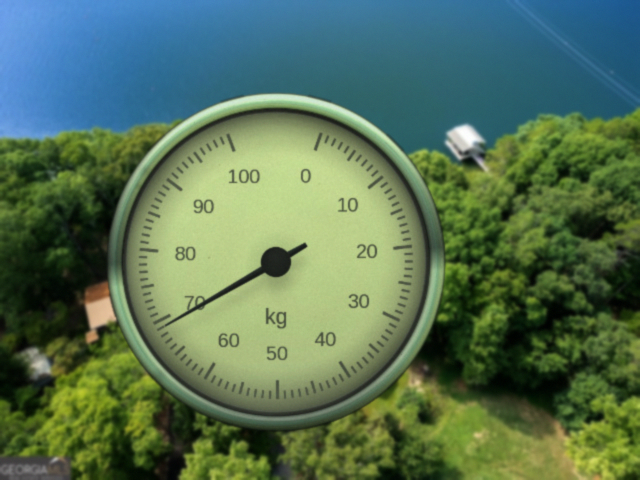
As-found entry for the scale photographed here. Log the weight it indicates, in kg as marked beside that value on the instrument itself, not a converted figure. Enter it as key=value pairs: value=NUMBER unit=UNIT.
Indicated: value=69 unit=kg
